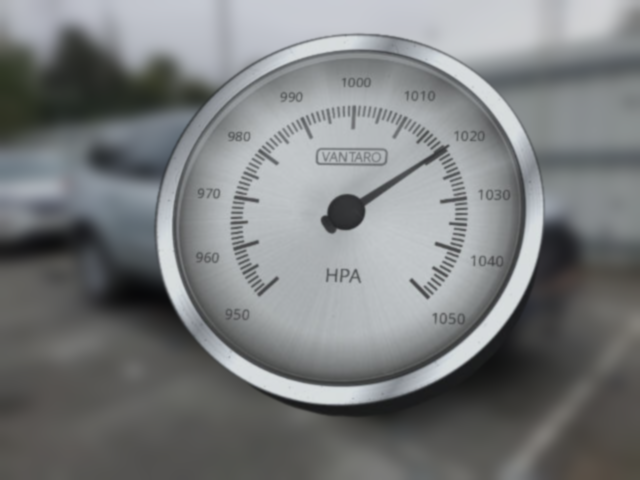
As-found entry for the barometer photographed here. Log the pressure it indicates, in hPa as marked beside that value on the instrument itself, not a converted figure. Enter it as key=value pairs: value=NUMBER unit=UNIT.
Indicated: value=1020 unit=hPa
